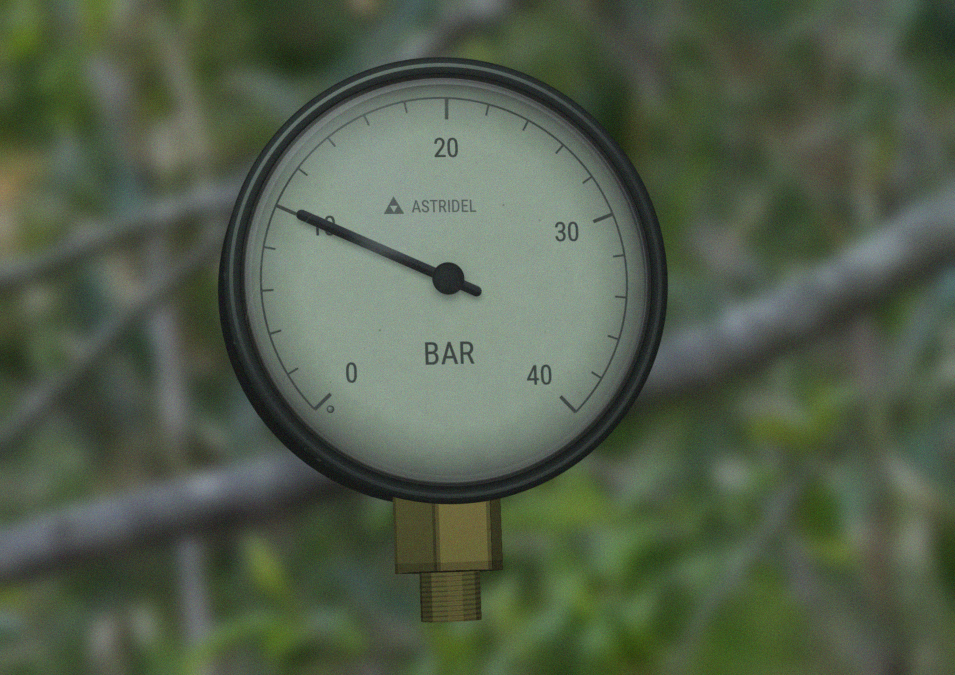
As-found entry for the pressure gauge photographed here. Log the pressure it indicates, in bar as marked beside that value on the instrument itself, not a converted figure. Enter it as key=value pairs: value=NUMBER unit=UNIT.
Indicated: value=10 unit=bar
